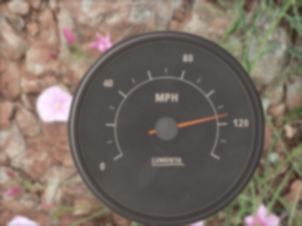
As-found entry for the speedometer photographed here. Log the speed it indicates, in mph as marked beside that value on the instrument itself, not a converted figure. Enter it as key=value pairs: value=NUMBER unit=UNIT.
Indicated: value=115 unit=mph
